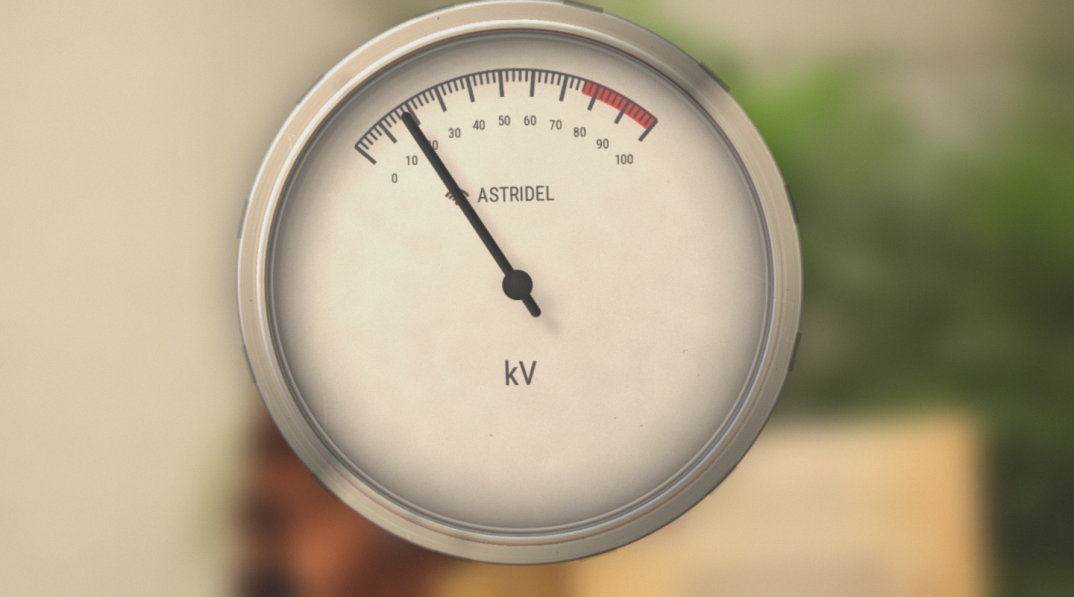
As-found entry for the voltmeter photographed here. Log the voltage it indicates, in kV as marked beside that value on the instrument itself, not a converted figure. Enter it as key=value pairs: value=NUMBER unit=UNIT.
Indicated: value=18 unit=kV
